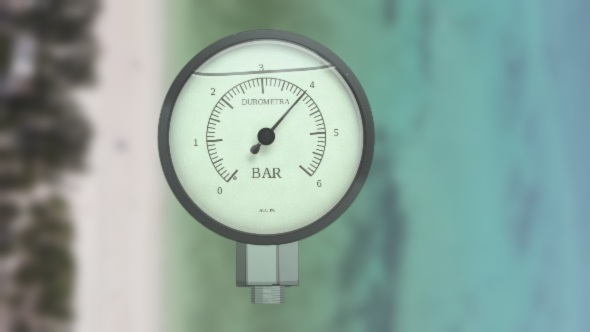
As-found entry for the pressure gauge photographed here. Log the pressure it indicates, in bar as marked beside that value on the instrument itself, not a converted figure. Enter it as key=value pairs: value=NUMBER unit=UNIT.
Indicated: value=4 unit=bar
